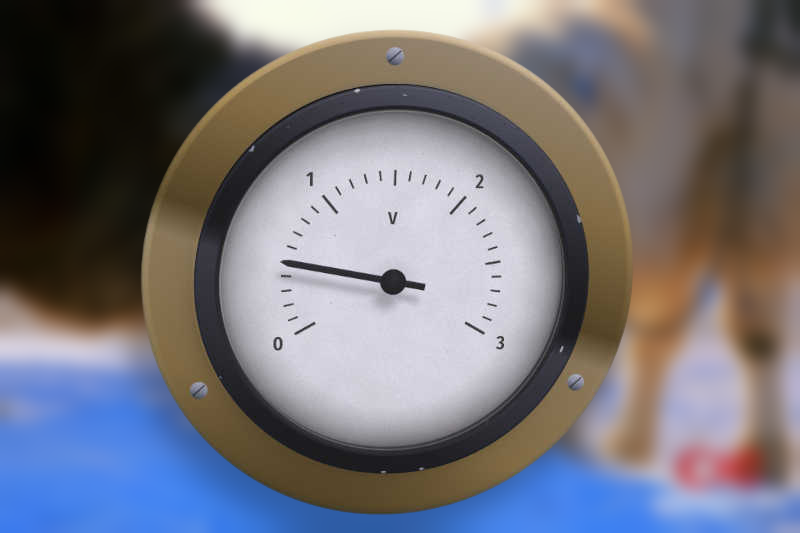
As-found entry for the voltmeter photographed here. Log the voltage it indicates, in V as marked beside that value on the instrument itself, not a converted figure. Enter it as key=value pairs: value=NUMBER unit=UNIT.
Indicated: value=0.5 unit=V
